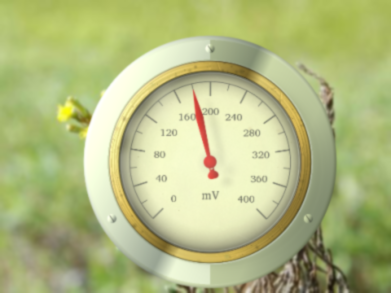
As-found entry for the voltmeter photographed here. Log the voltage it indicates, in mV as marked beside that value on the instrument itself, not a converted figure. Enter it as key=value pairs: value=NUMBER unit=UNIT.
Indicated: value=180 unit=mV
